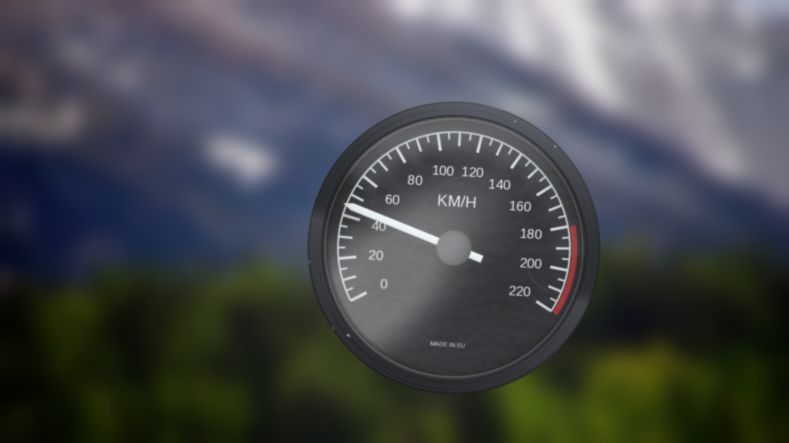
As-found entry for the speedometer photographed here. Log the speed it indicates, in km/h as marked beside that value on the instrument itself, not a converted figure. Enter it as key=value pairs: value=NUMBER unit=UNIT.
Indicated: value=45 unit=km/h
